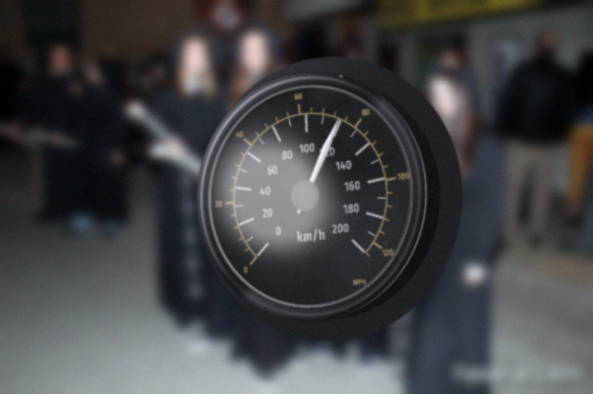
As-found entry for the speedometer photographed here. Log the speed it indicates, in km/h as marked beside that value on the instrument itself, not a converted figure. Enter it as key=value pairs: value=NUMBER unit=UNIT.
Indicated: value=120 unit=km/h
